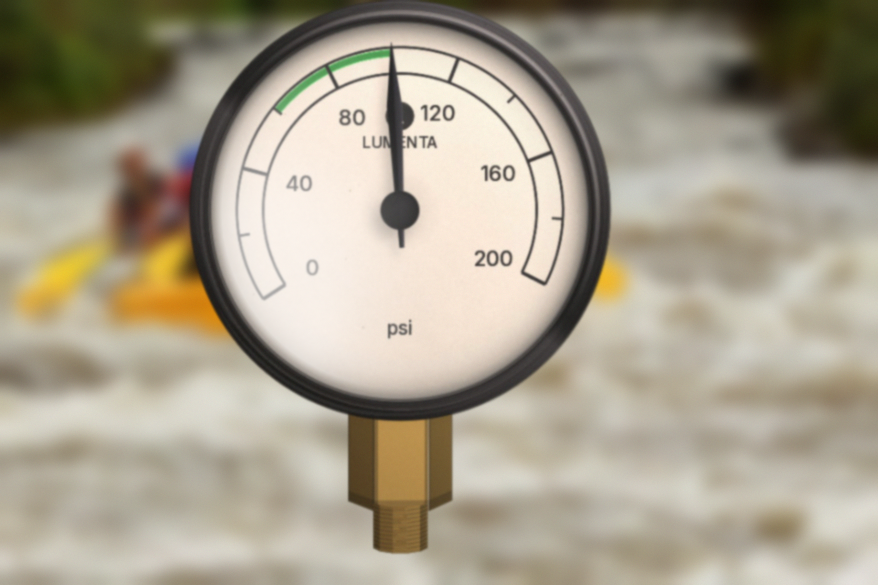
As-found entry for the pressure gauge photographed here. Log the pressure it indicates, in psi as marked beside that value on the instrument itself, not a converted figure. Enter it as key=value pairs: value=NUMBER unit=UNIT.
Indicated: value=100 unit=psi
